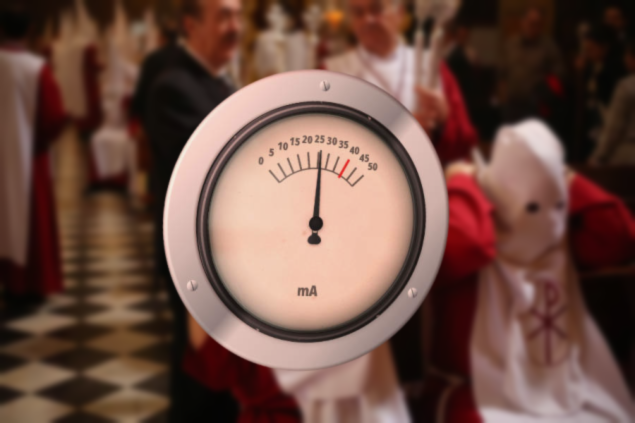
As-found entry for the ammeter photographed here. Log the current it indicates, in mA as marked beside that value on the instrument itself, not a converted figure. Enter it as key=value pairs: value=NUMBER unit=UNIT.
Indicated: value=25 unit=mA
